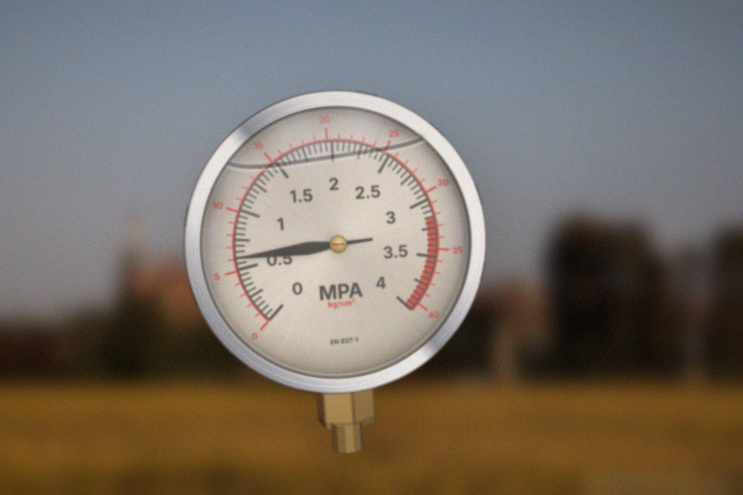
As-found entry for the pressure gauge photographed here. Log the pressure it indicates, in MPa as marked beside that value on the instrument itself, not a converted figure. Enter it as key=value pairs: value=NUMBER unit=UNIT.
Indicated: value=0.6 unit=MPa
